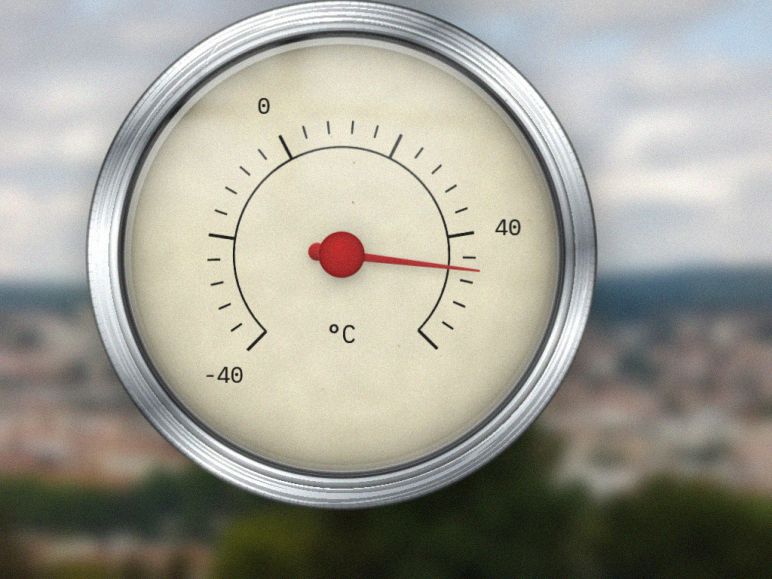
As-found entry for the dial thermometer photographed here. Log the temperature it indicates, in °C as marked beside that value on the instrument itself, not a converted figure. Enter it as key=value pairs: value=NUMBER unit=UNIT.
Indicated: value=46 unit=°C
